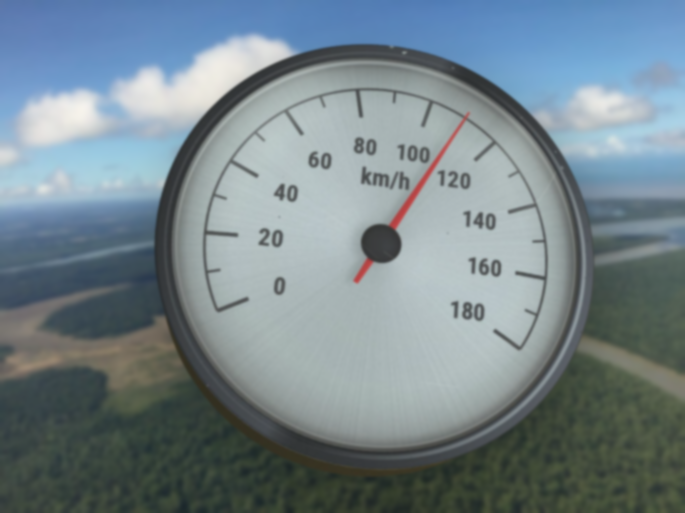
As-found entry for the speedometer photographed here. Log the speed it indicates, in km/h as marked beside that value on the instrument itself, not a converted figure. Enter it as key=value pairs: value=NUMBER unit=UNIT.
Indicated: value=110 unit=km/h
